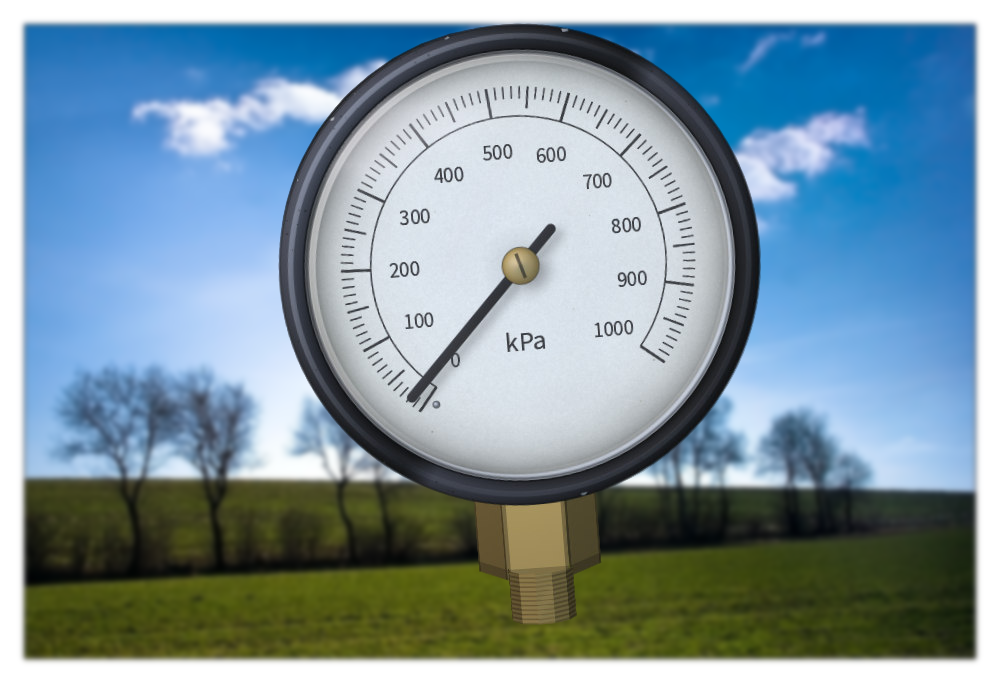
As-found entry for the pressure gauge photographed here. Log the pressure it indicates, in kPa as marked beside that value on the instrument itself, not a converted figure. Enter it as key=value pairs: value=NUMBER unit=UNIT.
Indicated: value=20 unit=kPa
